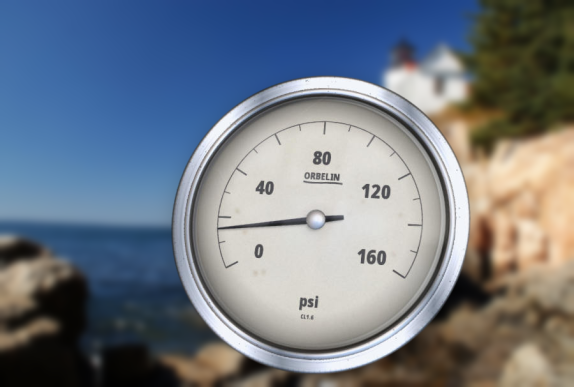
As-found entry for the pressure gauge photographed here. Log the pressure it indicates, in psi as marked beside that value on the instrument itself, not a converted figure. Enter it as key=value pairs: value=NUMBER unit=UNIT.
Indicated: value=15 unit=psi
